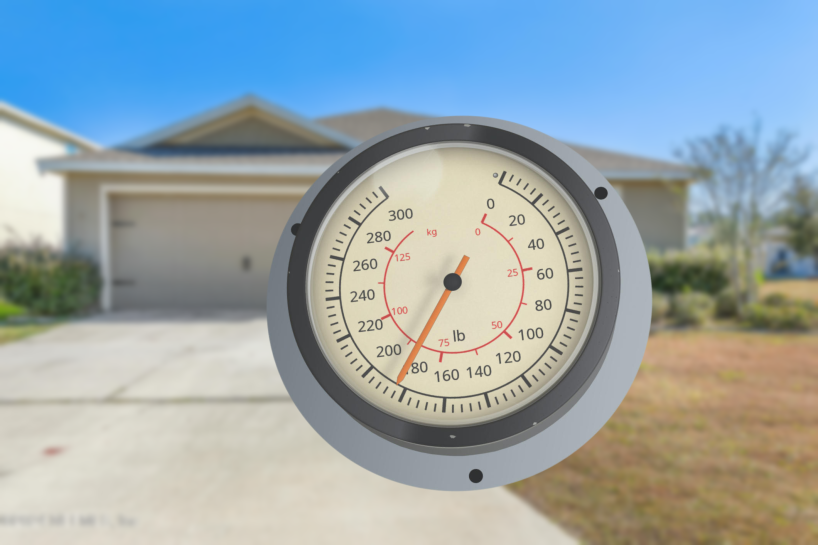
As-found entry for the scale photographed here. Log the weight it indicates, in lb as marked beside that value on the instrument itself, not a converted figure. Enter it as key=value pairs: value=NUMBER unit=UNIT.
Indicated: value=184 unit=lb
